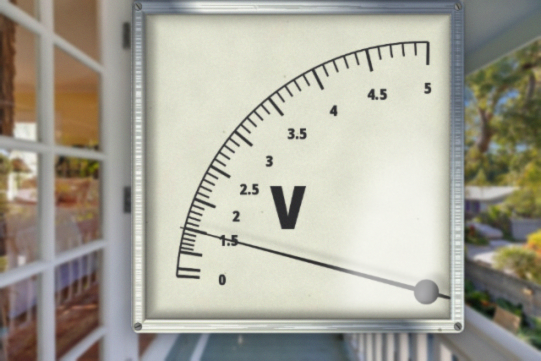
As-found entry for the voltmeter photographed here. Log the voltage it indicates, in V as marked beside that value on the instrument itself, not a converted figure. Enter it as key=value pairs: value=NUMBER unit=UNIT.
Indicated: value=1.5 unit=V
